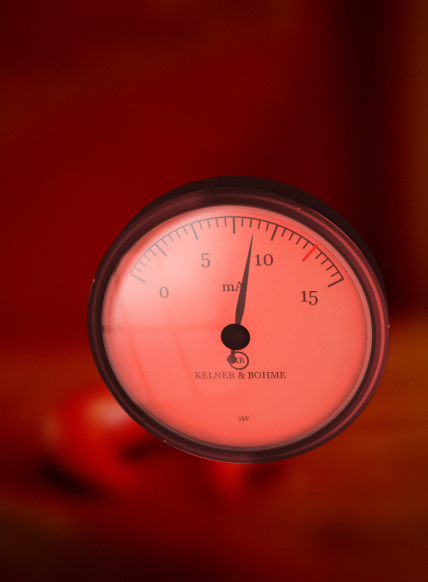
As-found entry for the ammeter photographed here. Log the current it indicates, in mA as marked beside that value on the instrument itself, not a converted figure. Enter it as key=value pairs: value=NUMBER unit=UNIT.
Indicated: value=8.75 unit=mA
